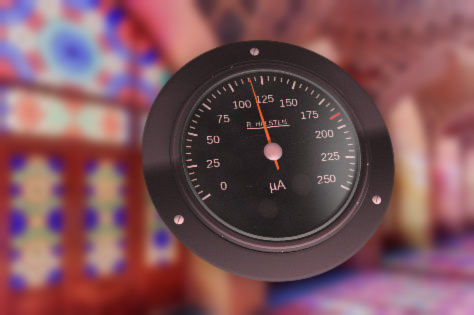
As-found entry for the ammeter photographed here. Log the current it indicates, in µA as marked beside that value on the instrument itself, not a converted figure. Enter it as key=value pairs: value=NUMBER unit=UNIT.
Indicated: value=115 unit=µA
